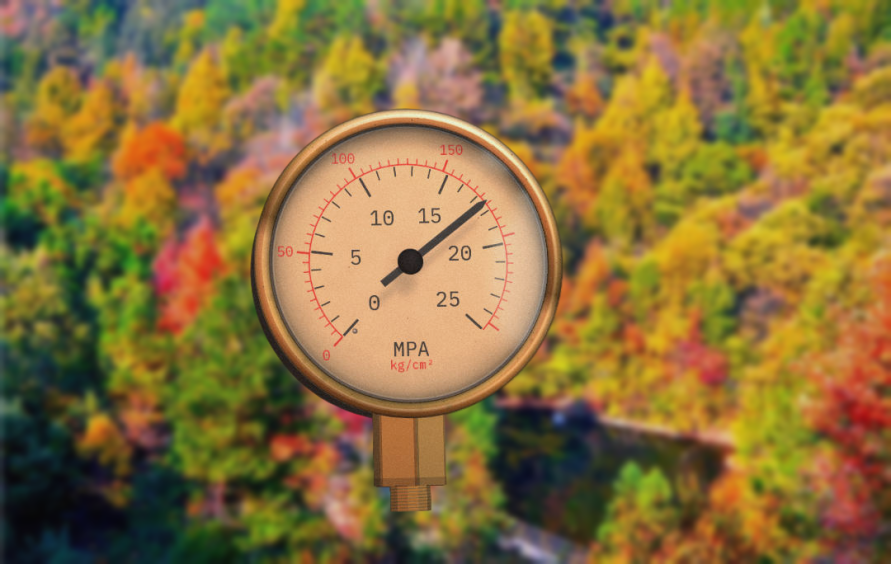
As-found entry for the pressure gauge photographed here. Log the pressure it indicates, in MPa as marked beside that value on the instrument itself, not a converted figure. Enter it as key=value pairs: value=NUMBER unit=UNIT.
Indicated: value=17.5 unit=MPa
